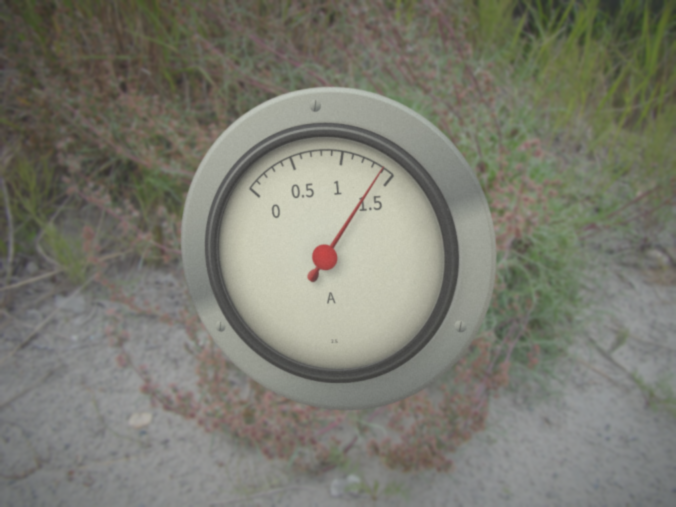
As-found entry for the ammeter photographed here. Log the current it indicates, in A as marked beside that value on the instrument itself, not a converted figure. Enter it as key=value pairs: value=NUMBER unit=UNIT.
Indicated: value=1.4 unit=A
